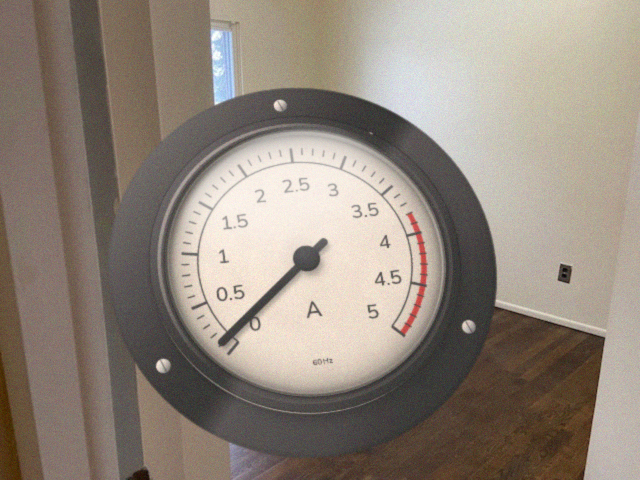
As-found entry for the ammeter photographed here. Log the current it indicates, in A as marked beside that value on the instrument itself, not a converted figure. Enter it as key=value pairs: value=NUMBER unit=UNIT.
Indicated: value=0.1 unit=A
